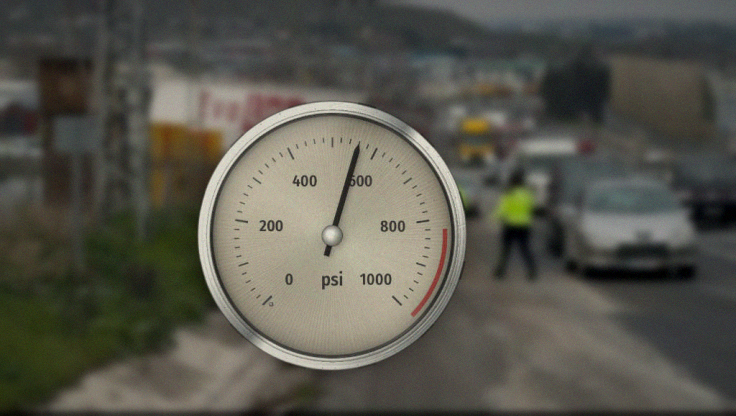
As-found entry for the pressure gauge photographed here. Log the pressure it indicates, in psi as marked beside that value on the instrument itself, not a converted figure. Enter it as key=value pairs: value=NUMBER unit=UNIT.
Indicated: value=560 unit=psi
